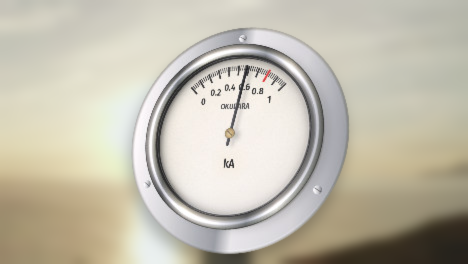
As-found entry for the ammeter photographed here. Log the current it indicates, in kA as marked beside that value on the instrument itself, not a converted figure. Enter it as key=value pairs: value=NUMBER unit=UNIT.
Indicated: value=0.6 unit=kA
